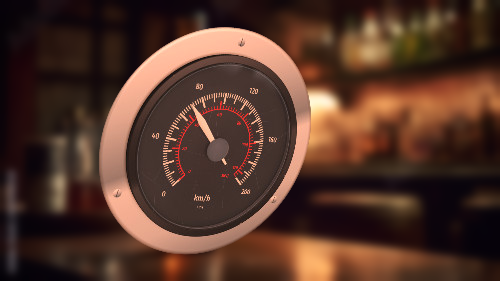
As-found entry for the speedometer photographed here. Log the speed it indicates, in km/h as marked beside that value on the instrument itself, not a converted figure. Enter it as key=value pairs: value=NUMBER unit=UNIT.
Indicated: value=70 unit=km/h
